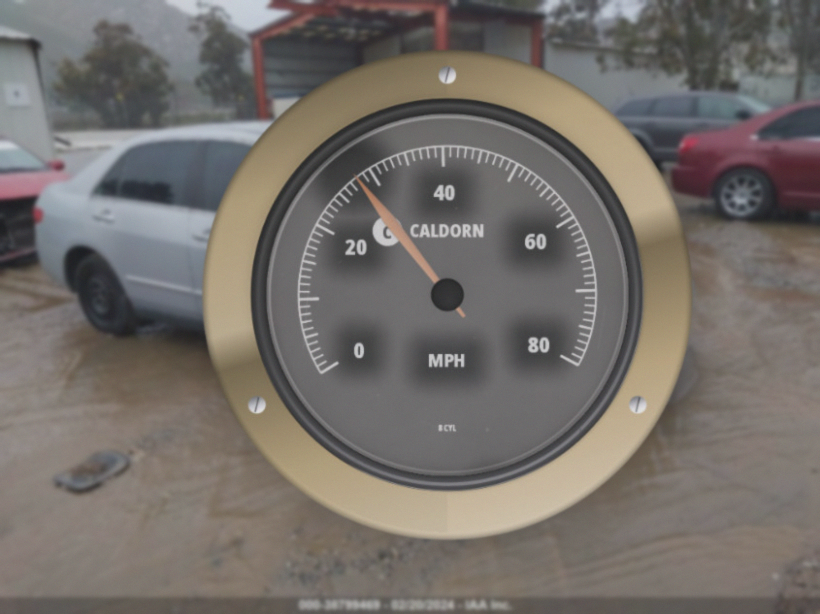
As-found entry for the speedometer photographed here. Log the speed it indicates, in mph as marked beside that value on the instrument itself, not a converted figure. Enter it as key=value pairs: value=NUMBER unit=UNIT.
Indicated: value=28 unit=mph
